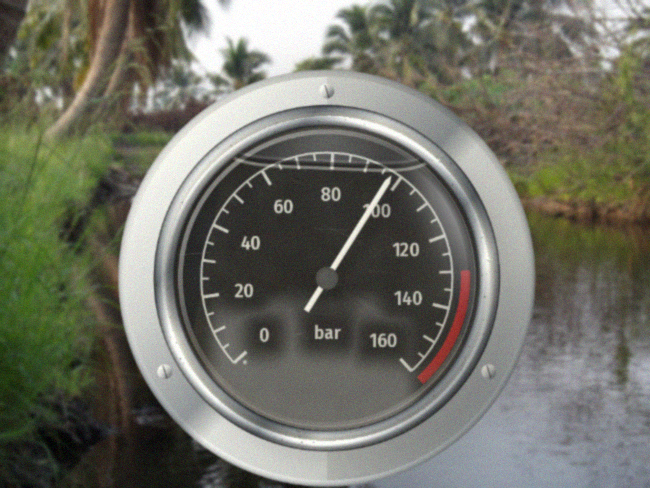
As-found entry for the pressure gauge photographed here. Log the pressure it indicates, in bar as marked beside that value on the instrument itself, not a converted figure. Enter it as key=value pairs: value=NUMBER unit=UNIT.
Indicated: value=97.5 unit=bar
